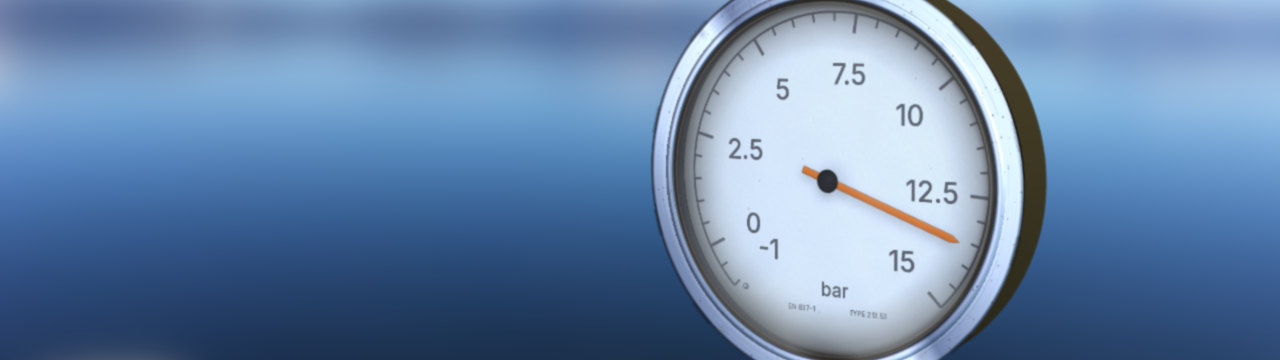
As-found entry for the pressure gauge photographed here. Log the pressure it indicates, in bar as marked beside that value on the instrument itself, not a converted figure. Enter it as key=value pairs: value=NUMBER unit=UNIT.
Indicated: value=13.5 unit=bar
